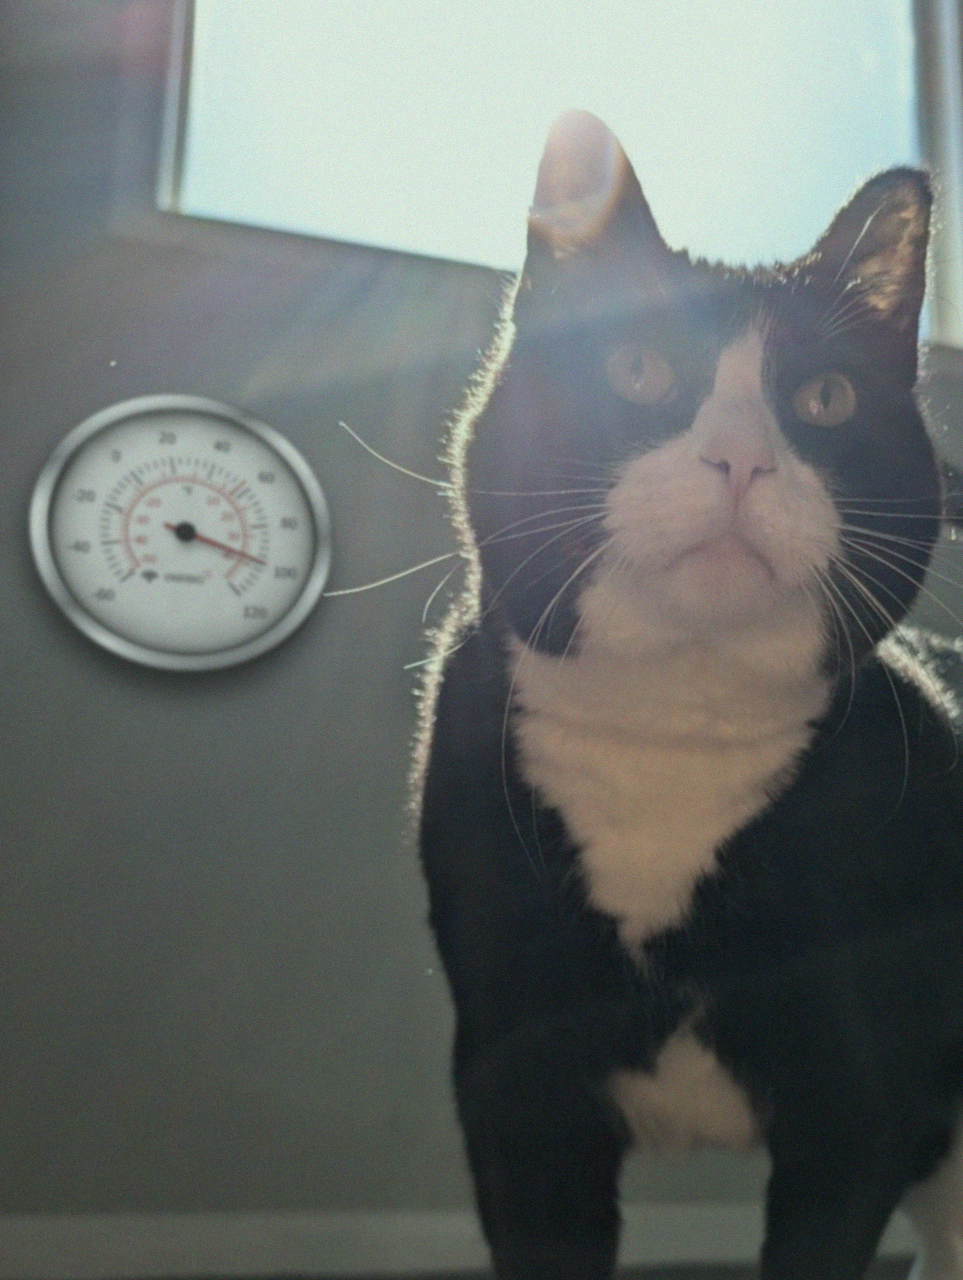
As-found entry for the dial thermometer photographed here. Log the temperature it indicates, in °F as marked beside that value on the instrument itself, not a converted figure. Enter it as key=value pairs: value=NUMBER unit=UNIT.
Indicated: value=100 unit=°F
